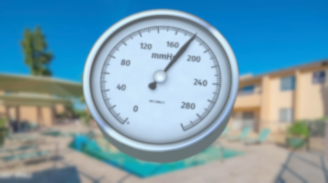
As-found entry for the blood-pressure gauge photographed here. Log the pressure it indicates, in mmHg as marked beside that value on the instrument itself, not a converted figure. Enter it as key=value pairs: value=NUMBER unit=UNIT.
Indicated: value=180 unit=mmHg
